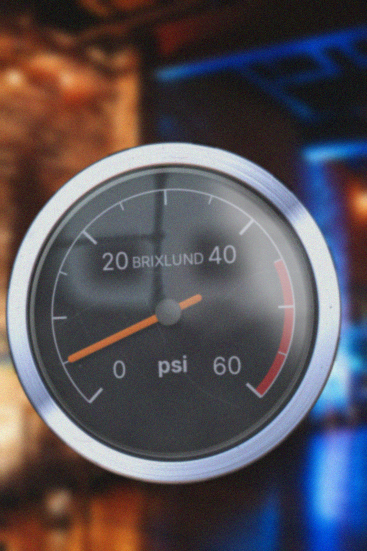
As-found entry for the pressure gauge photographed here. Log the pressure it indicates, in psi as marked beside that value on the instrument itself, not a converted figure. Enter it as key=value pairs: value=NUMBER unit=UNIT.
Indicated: value=5 unit=psi
